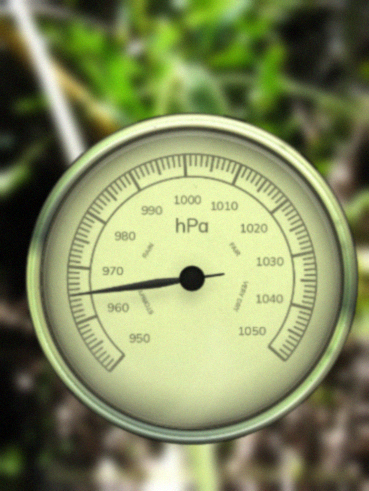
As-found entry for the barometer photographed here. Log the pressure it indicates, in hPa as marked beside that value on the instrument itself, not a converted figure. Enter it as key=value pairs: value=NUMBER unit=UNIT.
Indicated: value=965 unit=hPa
